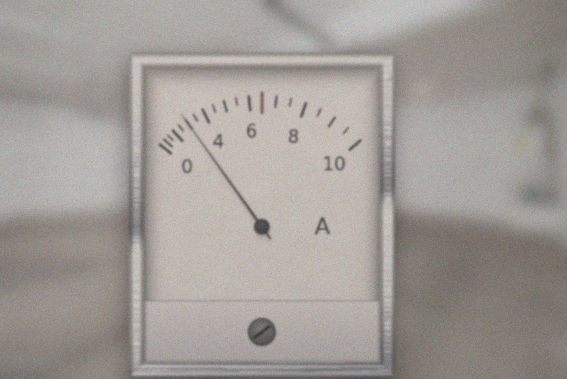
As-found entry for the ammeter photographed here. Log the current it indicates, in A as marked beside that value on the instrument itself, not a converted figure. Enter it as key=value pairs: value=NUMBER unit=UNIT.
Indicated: value=3 unit=A
